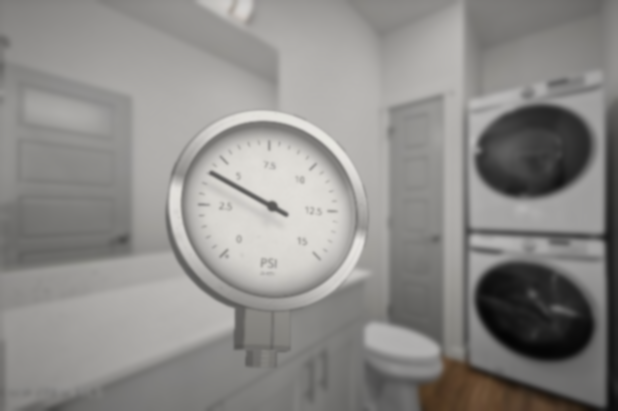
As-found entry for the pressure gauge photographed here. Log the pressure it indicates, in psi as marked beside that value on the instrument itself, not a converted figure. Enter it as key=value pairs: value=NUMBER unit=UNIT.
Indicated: value=4 unit=psi
